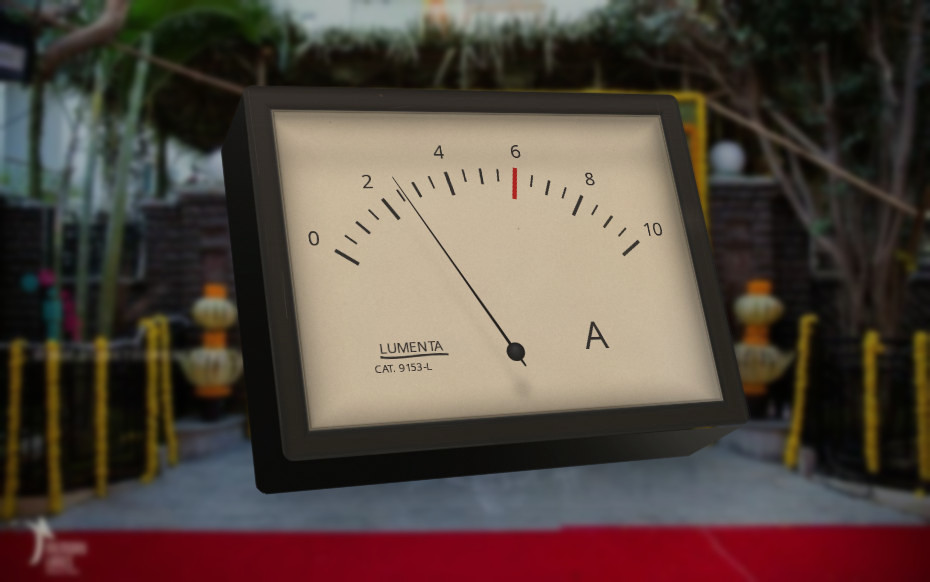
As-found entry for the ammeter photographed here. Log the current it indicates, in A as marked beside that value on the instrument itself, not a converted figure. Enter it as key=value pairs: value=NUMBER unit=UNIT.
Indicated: value=2.5 unit=A
